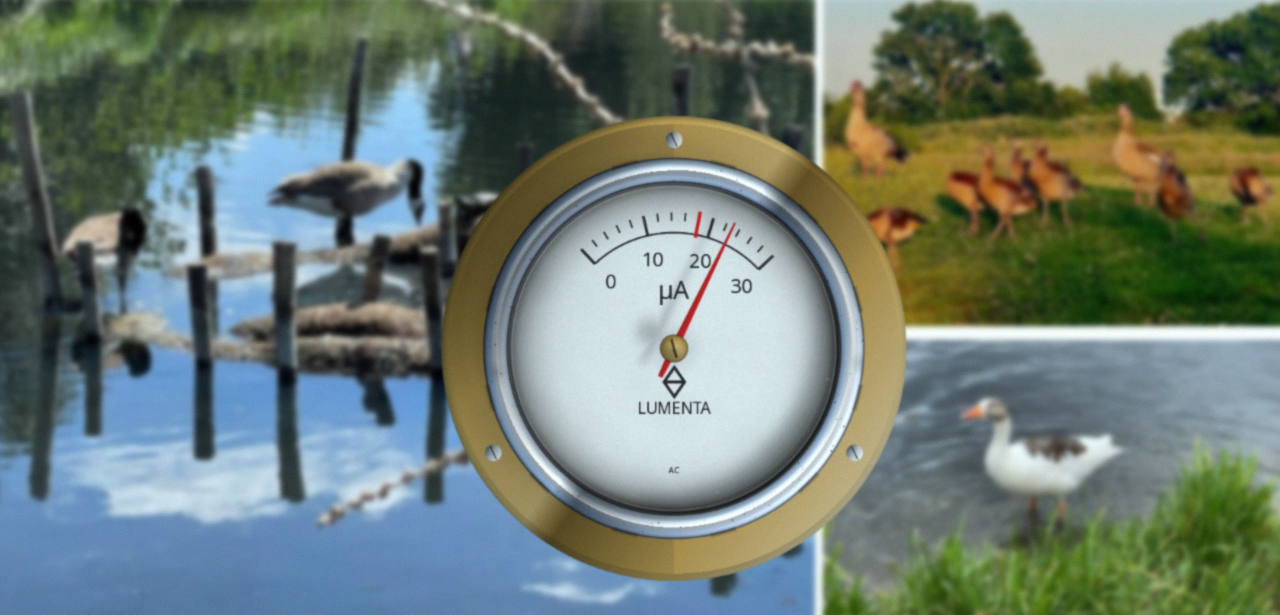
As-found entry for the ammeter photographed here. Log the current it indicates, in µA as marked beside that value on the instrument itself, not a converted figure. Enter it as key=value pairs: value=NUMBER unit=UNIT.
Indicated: value=23 unit=µA
